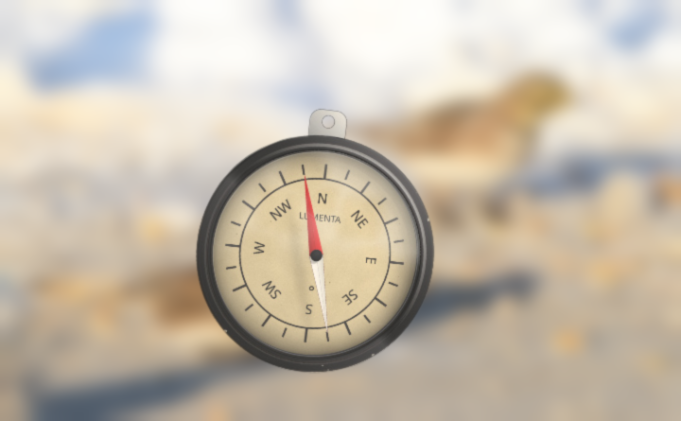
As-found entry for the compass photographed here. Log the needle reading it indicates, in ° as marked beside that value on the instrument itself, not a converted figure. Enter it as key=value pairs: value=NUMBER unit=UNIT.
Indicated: value=345 unit=°
